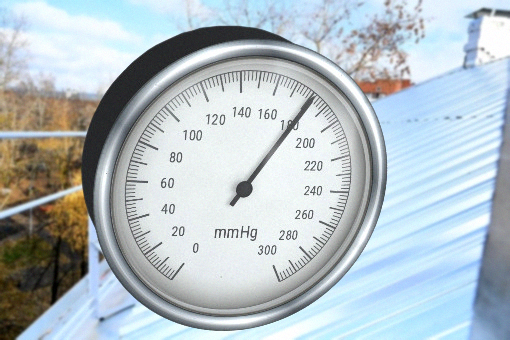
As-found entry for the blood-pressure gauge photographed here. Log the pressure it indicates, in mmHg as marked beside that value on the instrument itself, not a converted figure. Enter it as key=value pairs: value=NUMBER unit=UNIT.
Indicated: value=180 unit=mmHg
